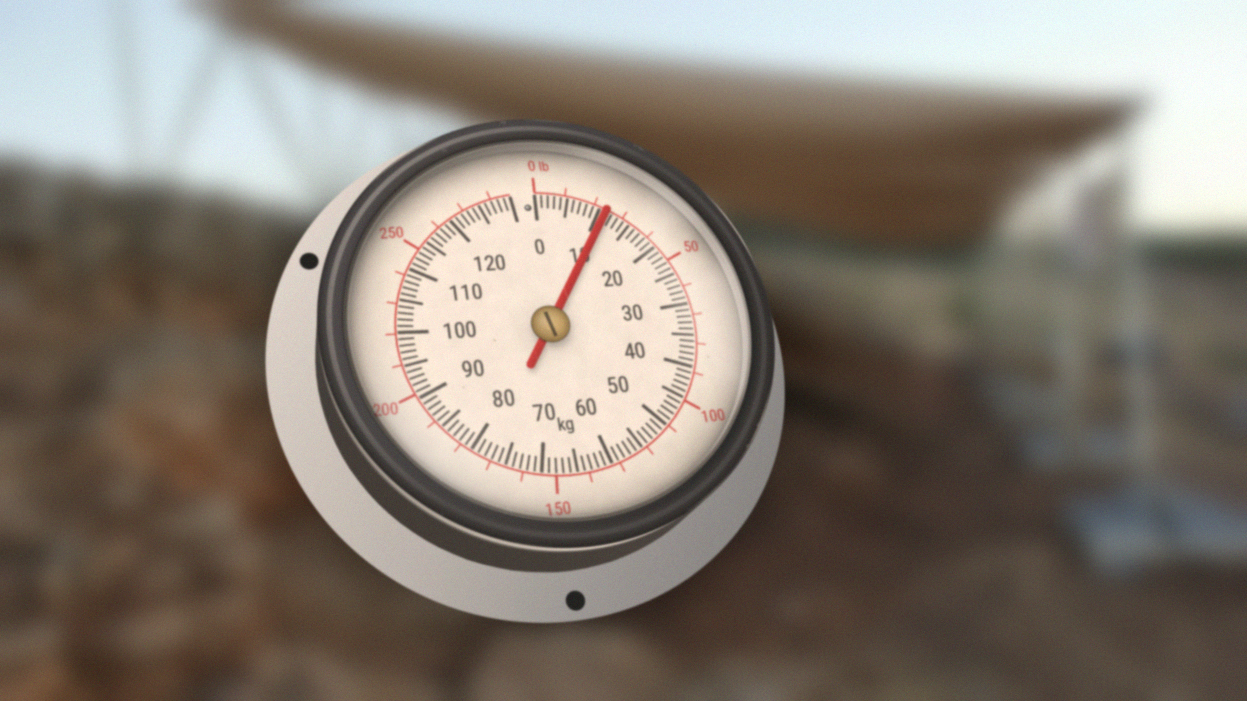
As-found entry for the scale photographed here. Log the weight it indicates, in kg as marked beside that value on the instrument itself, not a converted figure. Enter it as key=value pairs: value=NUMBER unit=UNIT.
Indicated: value=11 unit=kg
